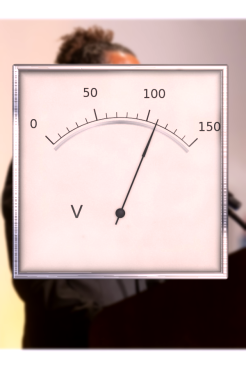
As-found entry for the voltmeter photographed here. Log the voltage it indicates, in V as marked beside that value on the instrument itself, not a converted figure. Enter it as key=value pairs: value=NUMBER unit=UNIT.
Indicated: value=110 unit=V
